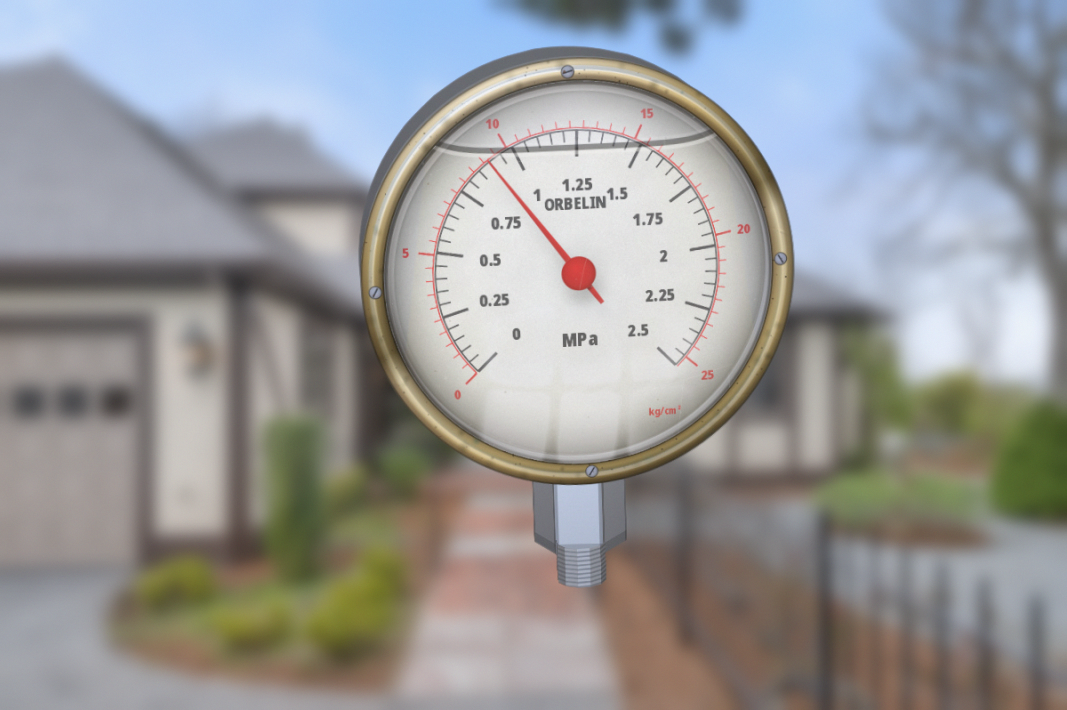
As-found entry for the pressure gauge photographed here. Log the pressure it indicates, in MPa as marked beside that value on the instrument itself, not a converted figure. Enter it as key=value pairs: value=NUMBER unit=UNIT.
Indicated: value=0.9 unit=MPa
